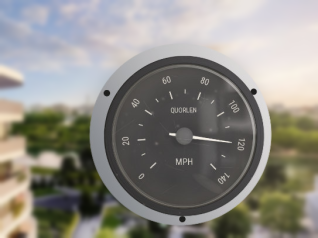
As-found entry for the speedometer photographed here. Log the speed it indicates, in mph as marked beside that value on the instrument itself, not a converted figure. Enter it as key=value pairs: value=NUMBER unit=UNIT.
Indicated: value=120 unit=mph
